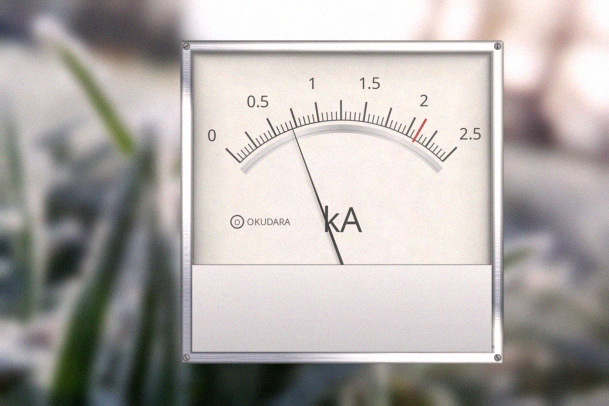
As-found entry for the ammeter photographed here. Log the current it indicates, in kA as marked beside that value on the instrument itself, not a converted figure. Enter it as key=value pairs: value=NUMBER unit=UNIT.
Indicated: value=0.7 unit=kA
